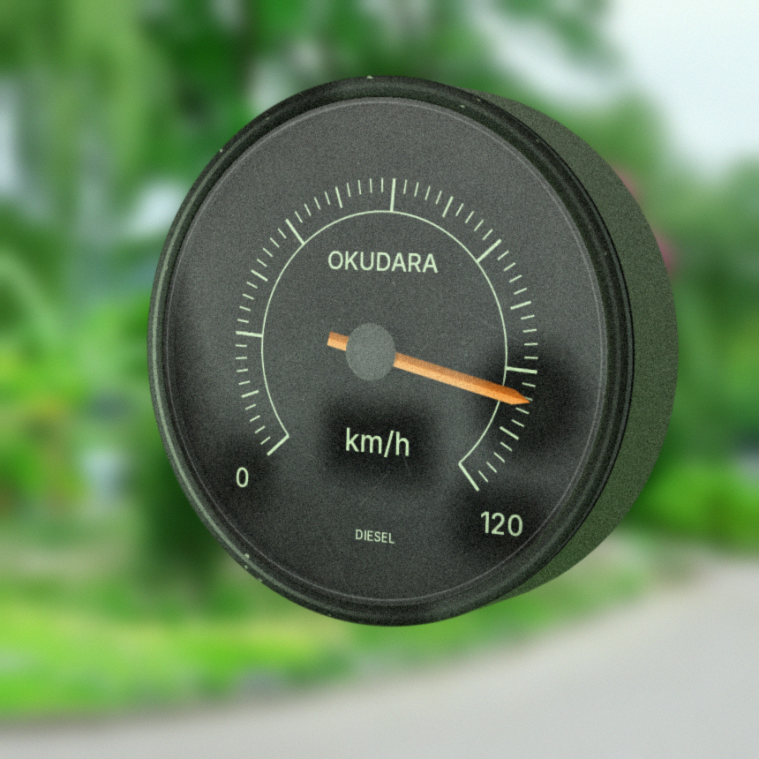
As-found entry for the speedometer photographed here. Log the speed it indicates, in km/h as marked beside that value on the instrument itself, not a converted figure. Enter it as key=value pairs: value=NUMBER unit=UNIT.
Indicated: value=104 unit=km/h
